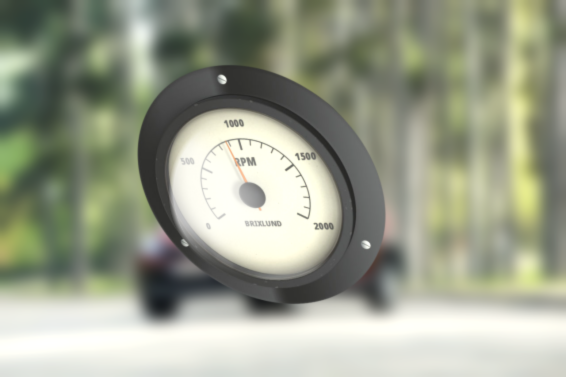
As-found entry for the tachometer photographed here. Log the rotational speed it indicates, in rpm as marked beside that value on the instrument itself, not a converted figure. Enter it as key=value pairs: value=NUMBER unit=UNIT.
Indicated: value=900 unit=rpm
